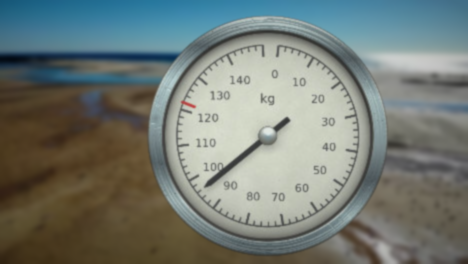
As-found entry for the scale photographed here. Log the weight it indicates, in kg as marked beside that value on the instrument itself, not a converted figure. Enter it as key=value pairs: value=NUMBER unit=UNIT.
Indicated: value=96 unit=kg
